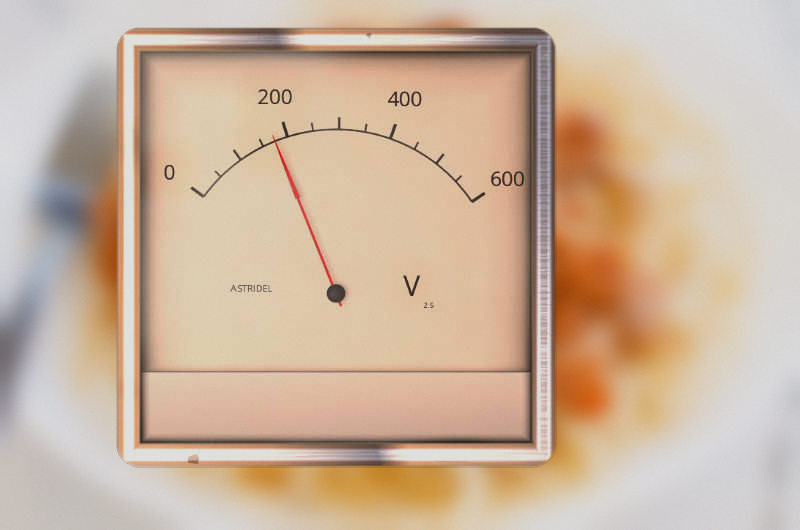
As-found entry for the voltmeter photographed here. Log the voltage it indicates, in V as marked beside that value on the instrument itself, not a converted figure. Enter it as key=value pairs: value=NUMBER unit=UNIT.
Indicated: value=175 unit=V
